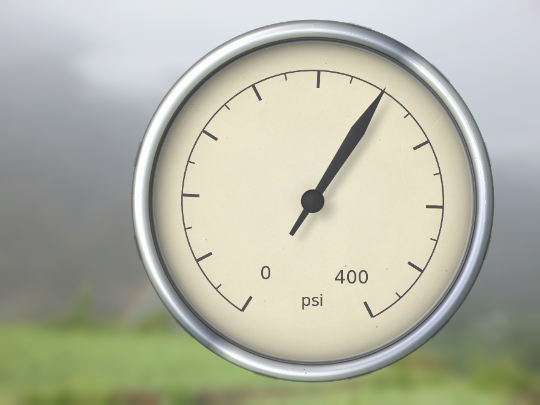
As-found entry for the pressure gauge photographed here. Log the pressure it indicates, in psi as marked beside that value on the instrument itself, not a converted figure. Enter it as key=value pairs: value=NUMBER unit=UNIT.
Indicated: value=240 unit=psi
